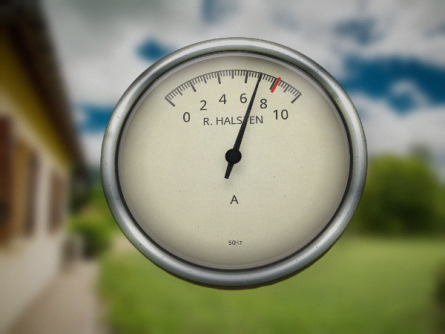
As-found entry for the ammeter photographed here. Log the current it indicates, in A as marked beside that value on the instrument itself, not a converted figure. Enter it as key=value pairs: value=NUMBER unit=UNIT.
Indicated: value=7 unit=A
